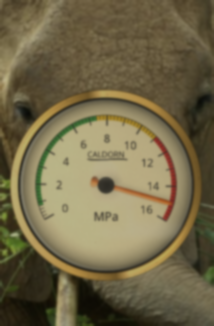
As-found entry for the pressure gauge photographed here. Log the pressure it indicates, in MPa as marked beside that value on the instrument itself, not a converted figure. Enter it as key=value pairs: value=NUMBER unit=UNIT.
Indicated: value=15 unit=MPa
